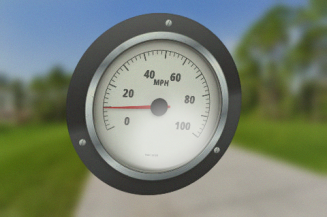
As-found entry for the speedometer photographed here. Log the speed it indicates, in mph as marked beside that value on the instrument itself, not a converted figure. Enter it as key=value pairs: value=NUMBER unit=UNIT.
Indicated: value=10 unit=mph
